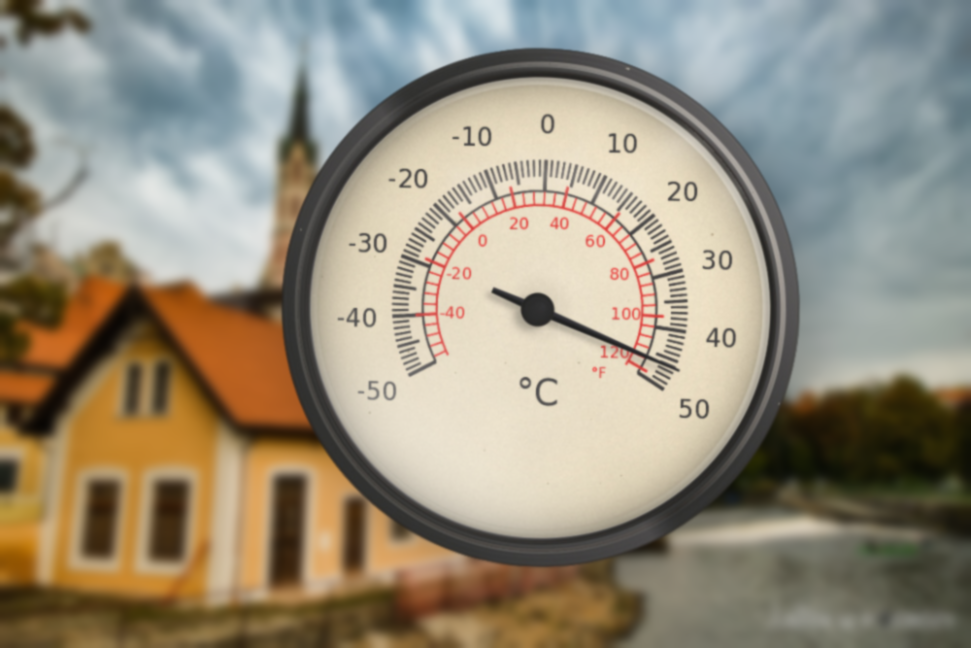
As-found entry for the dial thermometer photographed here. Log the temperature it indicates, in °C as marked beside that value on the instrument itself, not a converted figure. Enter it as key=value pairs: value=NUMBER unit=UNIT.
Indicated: value=46 unit=°C
